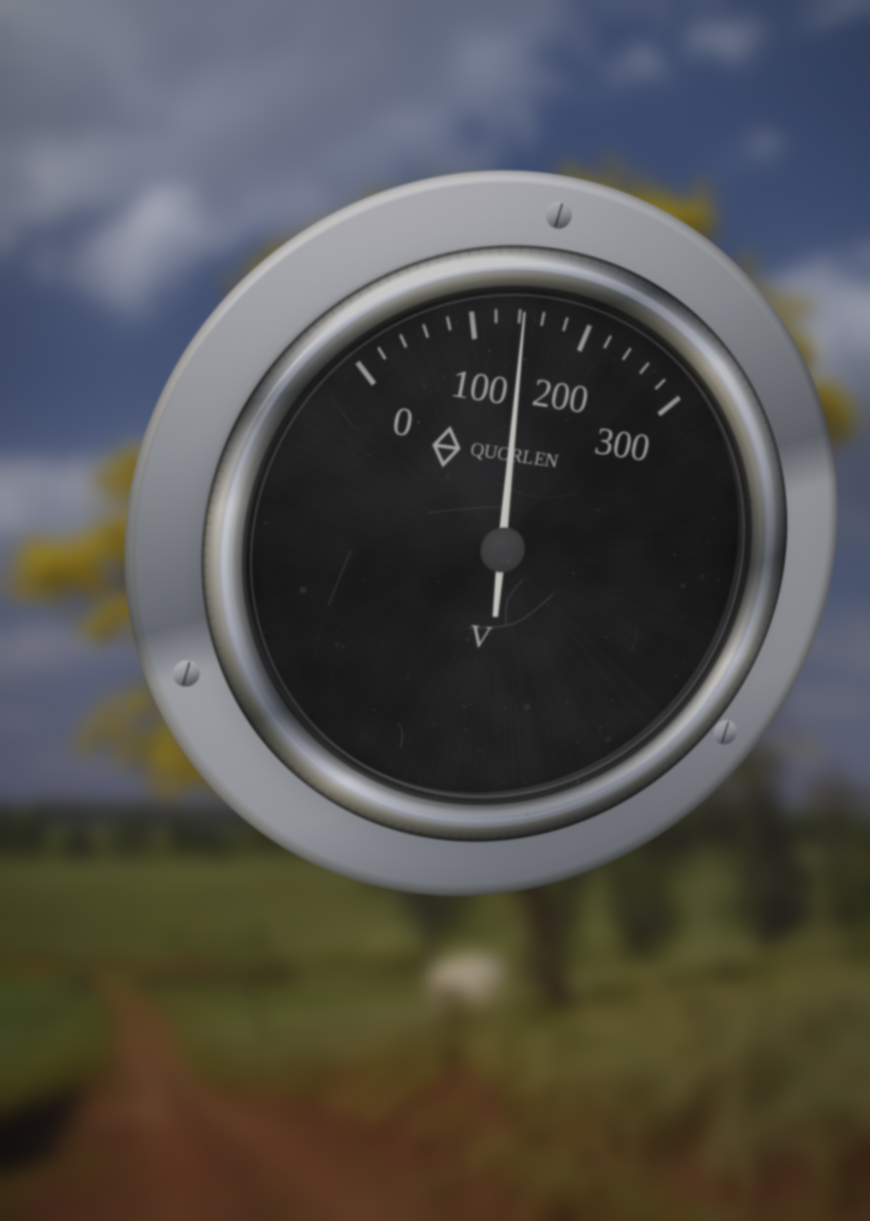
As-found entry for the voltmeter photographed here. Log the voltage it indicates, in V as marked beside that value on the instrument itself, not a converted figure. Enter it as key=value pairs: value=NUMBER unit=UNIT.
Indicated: value=140 unit=V
